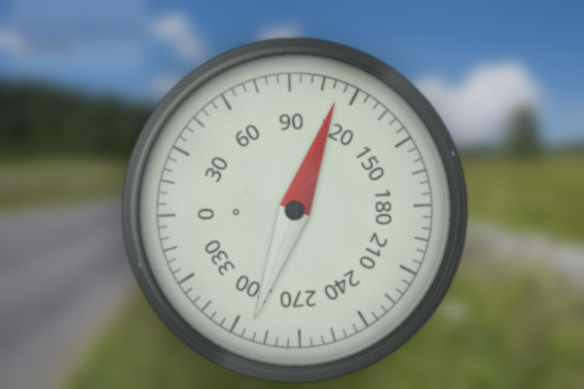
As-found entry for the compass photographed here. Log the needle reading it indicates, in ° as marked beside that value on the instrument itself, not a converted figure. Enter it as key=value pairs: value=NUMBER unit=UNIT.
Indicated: value=112.5 unit=°
